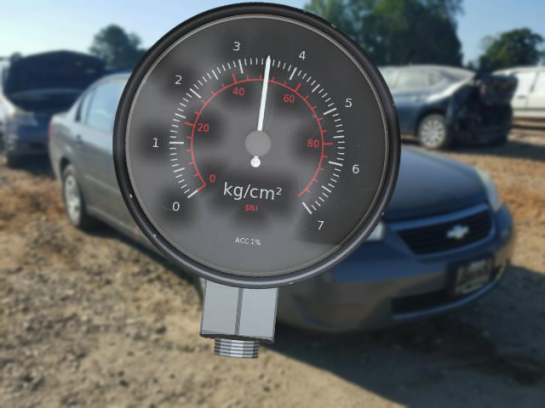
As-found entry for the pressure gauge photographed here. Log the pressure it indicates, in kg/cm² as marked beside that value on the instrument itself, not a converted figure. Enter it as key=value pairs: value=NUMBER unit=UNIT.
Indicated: value=3.5 unit=kg/cm²
